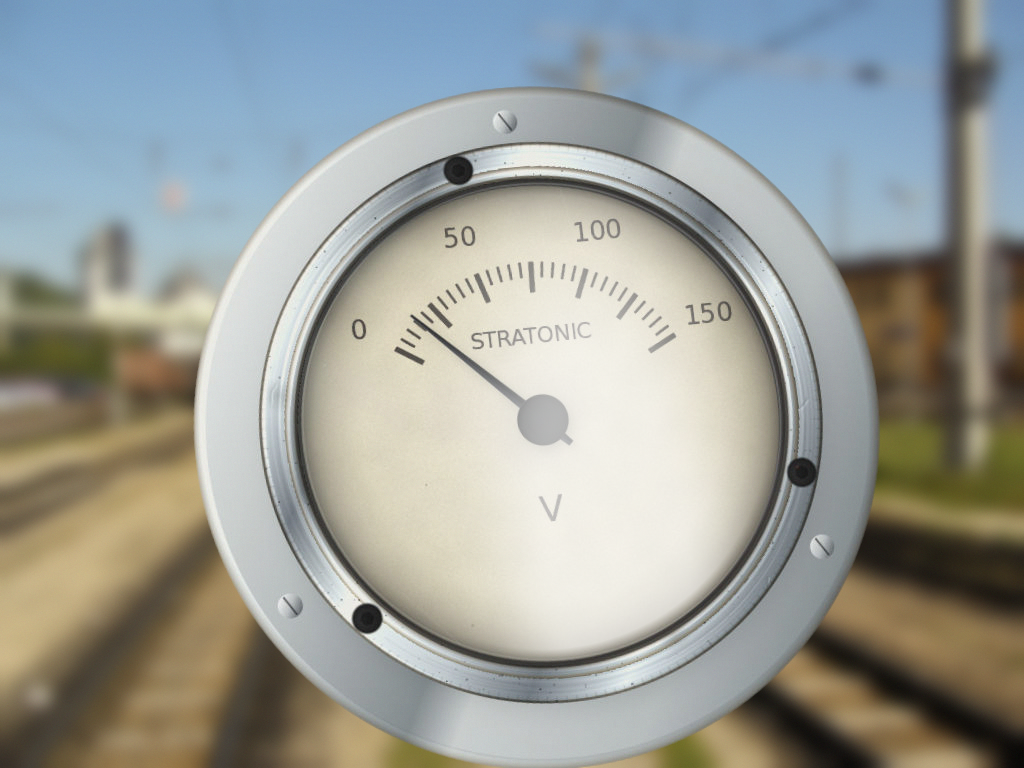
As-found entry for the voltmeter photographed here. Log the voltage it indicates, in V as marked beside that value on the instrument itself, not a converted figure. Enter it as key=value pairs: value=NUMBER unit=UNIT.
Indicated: value=15 unit=V
